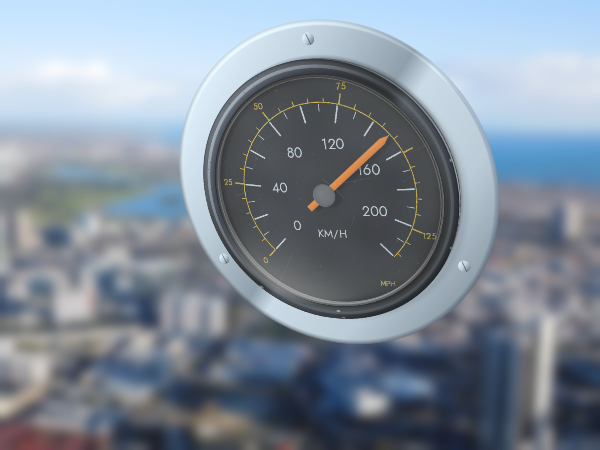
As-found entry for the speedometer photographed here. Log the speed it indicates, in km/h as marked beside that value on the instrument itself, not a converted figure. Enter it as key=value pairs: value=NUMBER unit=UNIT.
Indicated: value=150 unit=km/h
